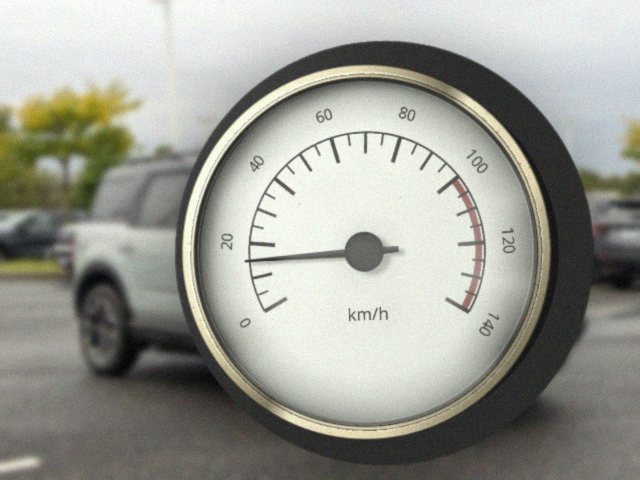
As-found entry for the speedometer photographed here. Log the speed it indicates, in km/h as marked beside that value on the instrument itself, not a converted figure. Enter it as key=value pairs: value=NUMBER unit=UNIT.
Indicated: value=15 unit=km/h
